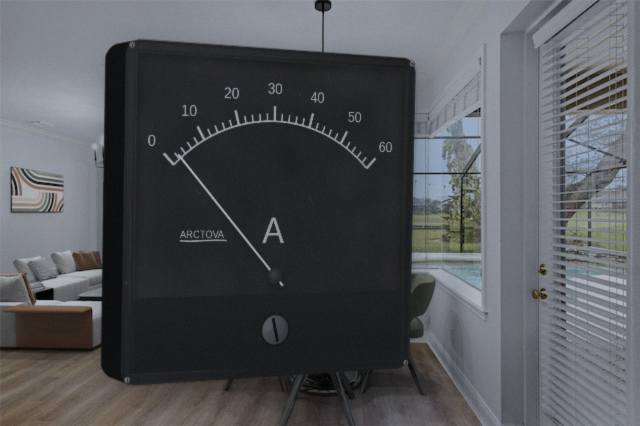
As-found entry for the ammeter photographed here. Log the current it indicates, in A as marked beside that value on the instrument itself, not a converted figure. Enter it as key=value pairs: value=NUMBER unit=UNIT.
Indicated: value=2 unit=A
